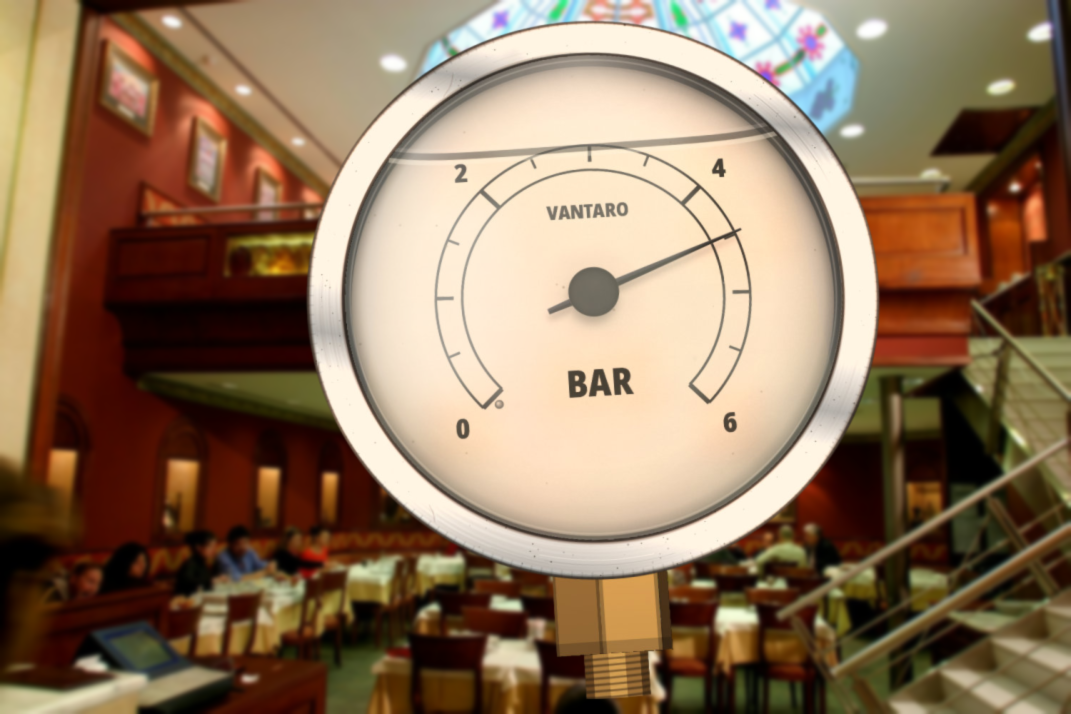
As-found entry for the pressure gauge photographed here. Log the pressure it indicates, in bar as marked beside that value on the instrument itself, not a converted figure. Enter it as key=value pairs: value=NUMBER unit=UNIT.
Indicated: value=4.5 unit=bar
